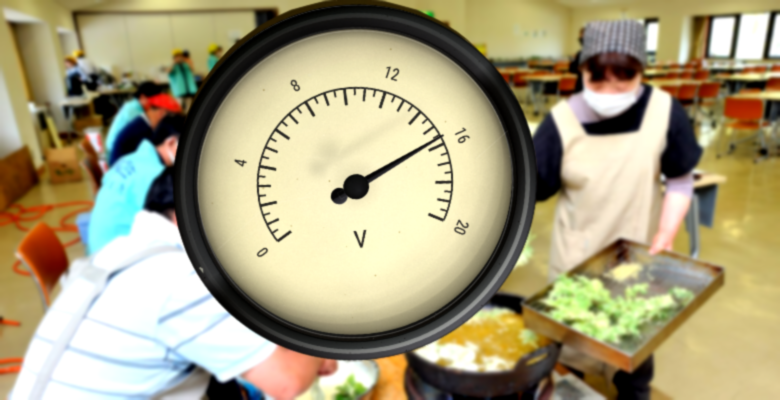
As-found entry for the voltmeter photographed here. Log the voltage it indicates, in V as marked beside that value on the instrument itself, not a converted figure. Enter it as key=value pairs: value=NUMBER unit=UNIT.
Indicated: value=15.5 unit=V
